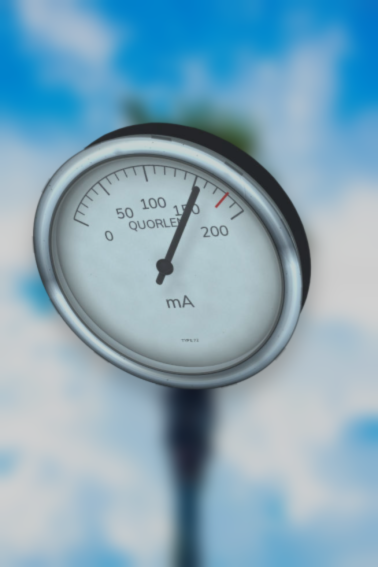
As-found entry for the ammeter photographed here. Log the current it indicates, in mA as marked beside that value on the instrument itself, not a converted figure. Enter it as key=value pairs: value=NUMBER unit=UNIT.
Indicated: value=155 unit=mA
